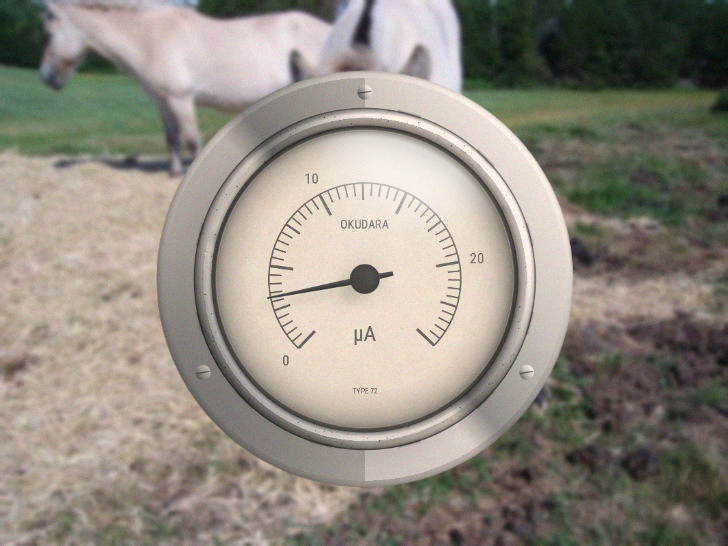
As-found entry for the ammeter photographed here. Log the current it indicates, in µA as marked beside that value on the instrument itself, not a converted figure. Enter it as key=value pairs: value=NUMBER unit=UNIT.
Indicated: value=3.25 unit=µA
